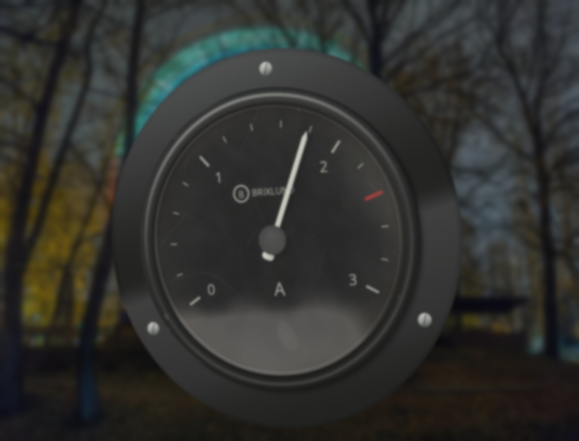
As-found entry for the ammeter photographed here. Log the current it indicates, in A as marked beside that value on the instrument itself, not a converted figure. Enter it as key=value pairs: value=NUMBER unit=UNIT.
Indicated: value=1.8 unit=A
